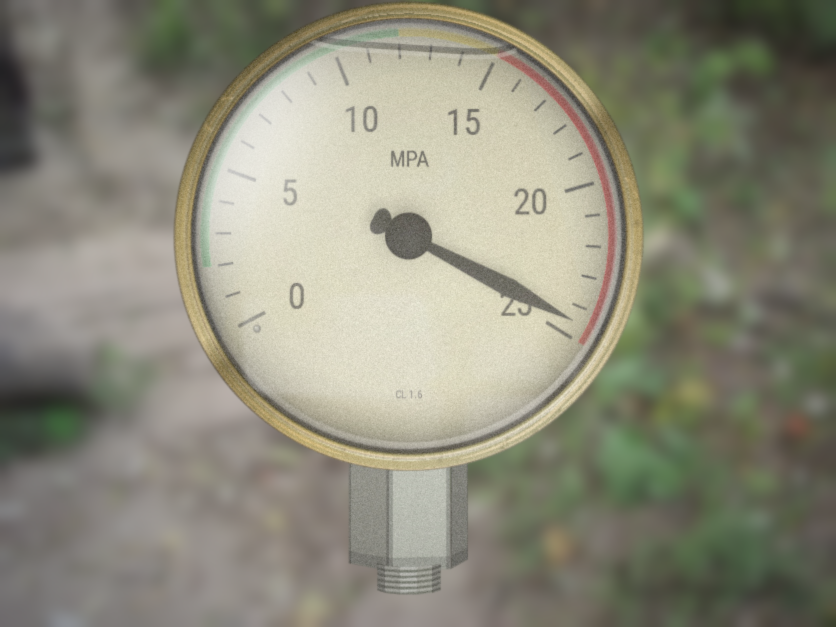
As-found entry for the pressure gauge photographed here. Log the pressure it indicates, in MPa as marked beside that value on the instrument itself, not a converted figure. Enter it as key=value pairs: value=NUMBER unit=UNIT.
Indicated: value=24.5 unit=MPa
